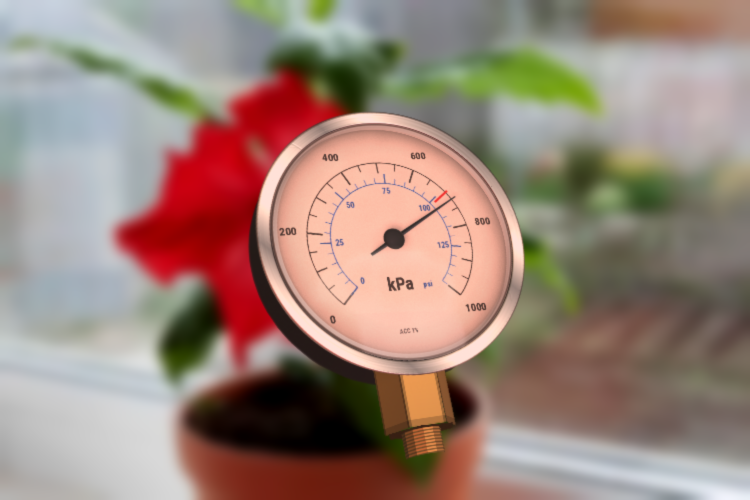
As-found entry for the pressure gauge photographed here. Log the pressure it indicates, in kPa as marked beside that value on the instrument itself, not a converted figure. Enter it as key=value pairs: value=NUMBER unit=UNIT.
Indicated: value=725 unit=kPa
